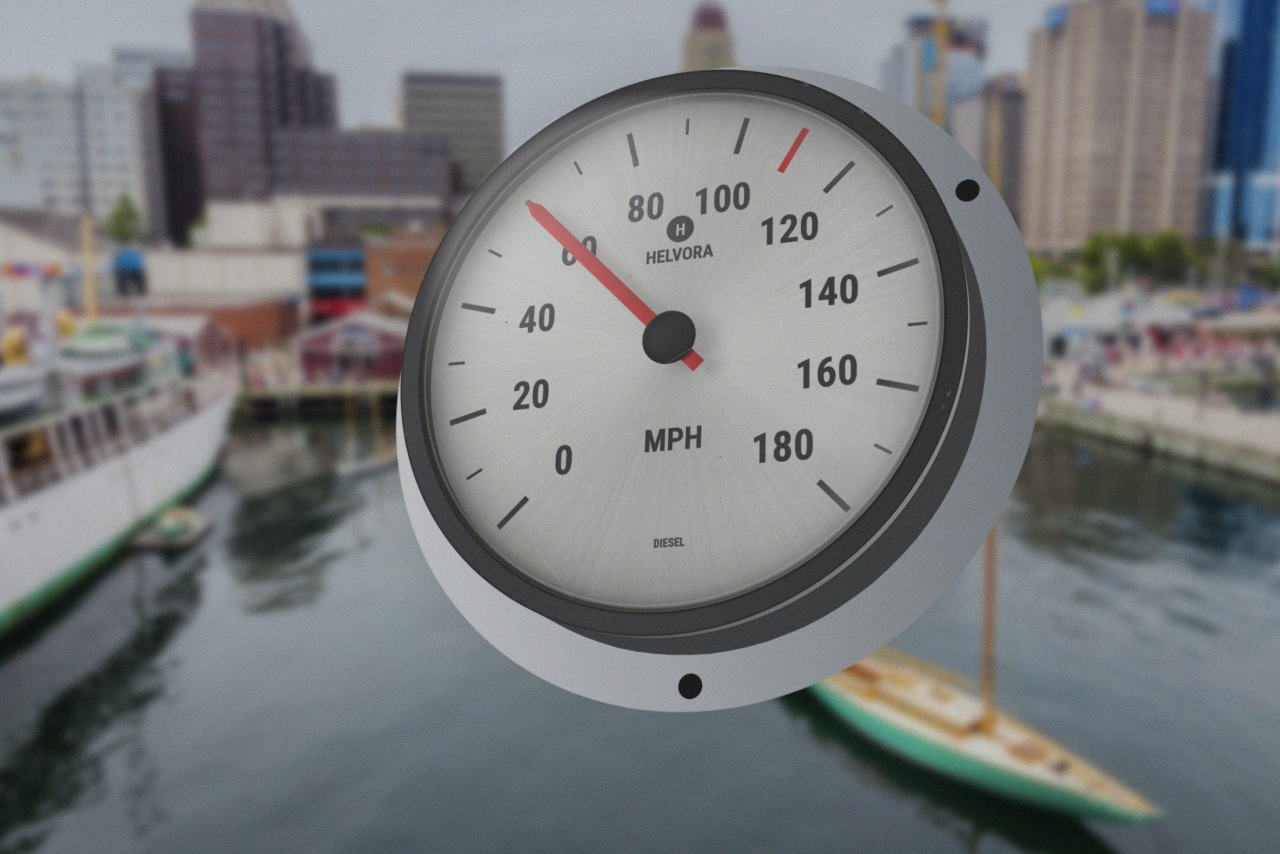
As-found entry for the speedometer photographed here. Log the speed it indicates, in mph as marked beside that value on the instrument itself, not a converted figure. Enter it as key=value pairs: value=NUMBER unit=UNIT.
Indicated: value=60 unit=mph
